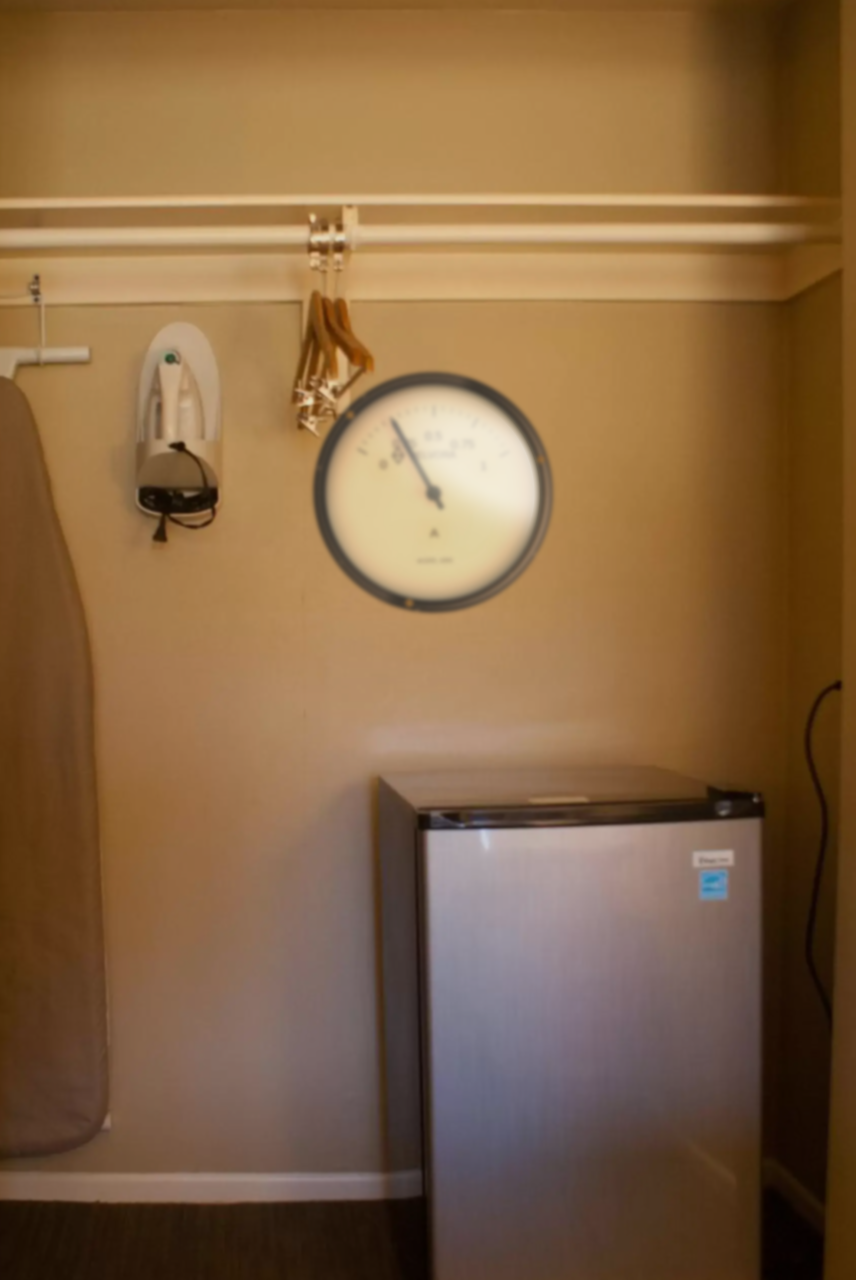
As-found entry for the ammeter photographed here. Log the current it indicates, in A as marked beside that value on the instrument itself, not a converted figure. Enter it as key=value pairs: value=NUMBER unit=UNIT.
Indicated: value=0.25 unit=A
